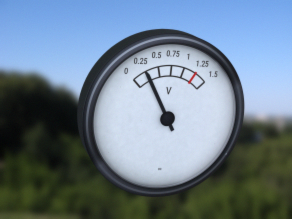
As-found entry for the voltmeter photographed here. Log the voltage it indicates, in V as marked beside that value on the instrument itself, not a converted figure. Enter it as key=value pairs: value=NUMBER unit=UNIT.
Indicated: value=0.25 unit=V
